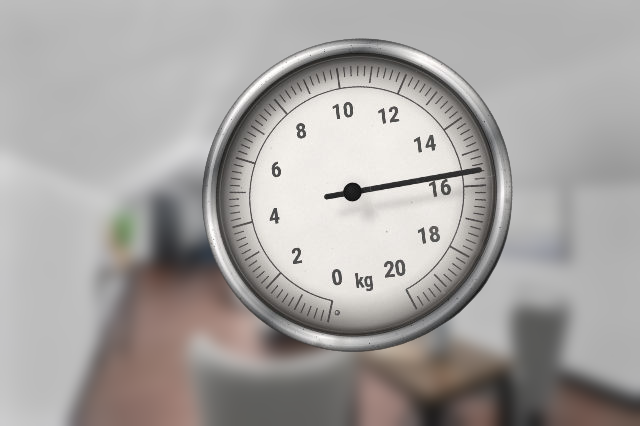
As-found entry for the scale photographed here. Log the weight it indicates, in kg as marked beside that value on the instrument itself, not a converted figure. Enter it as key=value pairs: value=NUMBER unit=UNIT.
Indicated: value=15.6 unit=kg
